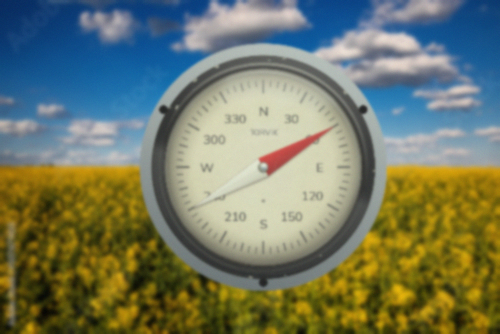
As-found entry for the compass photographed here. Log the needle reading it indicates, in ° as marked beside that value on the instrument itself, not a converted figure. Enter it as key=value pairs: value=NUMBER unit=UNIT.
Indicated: value=60 unit=°
